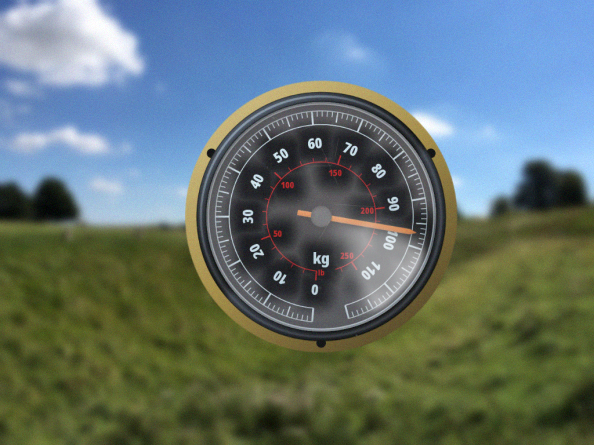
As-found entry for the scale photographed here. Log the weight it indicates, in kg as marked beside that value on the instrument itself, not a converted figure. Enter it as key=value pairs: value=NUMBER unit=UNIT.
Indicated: value=97 unit=kg
